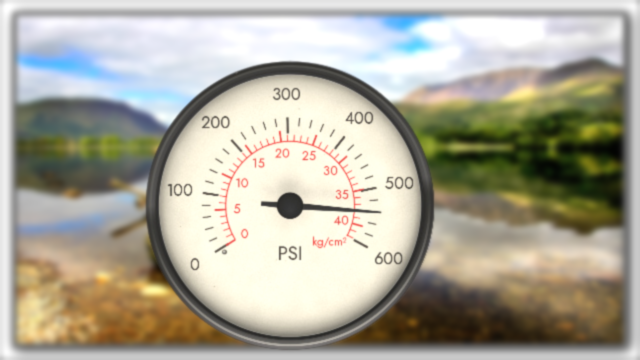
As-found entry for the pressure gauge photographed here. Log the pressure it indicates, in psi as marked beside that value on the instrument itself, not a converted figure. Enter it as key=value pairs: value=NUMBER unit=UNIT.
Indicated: value=540 unit=psi
